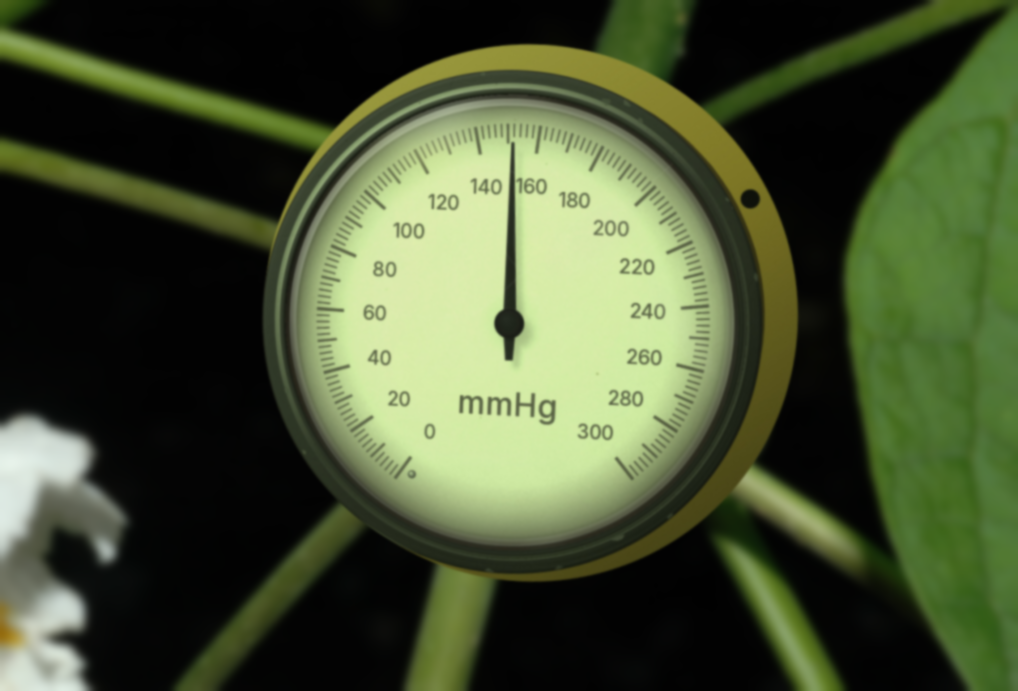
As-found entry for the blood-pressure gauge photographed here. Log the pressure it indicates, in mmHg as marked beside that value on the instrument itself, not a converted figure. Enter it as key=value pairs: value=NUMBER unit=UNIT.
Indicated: value=152 unit=mmHg
